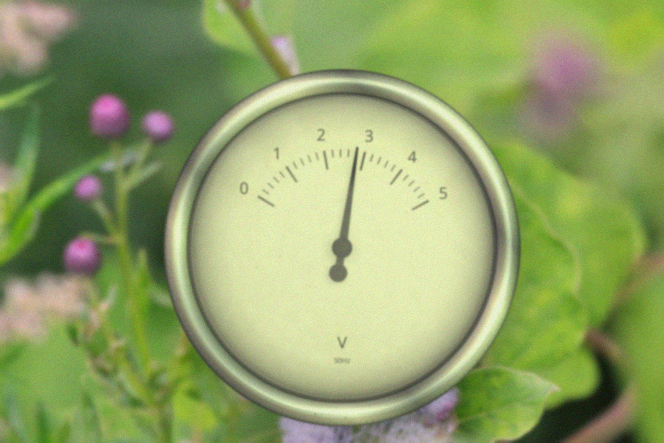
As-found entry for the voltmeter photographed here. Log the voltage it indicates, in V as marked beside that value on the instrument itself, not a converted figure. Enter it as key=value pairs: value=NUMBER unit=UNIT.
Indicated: value=2.8 unit=V
